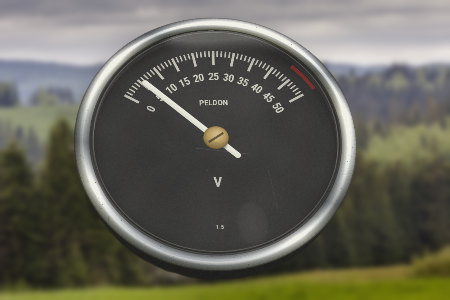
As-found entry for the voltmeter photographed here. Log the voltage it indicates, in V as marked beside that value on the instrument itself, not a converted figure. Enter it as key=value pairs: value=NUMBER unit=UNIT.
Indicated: value=5 unit=V
